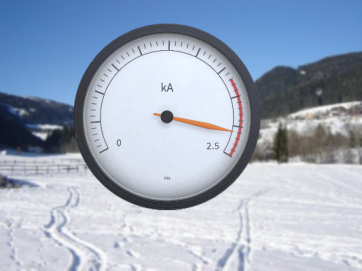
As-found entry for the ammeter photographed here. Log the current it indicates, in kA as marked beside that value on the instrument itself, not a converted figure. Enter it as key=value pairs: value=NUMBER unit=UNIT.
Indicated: value=2.3 unit=kA
